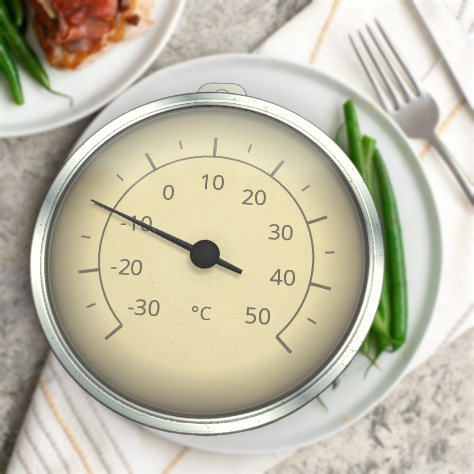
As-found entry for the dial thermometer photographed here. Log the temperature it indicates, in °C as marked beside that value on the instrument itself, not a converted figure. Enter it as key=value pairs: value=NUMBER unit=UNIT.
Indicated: value=-10 unit=°C
